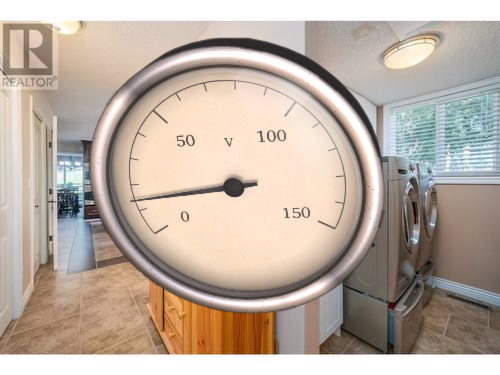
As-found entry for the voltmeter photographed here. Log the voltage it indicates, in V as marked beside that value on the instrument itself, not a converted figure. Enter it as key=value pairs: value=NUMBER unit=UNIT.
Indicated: value=15 unit=V
